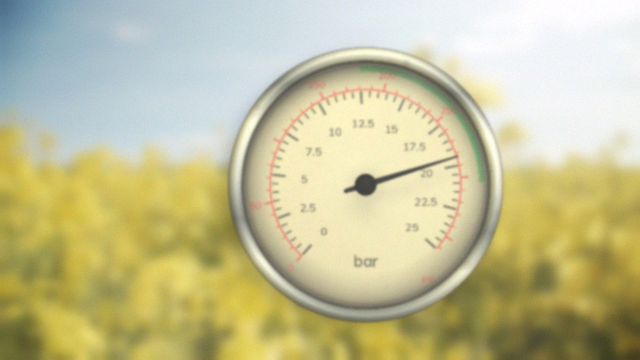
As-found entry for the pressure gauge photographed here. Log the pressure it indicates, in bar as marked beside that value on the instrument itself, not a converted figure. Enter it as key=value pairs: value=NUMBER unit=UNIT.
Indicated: value=19.5 unit=bar
